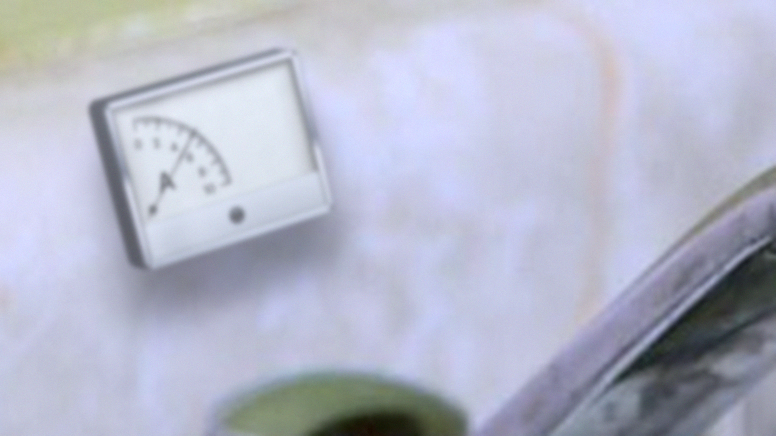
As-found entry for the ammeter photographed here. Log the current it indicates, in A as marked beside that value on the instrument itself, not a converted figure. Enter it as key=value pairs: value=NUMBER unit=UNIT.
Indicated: value=5 unit=A
